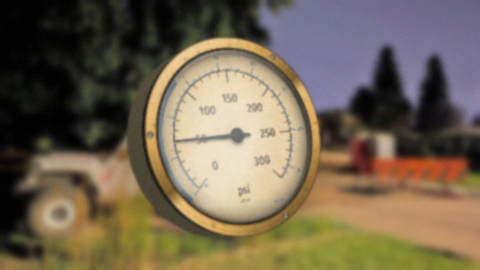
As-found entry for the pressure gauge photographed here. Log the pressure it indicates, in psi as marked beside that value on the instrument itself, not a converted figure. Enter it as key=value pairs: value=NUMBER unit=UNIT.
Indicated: value=50 unit=psi
